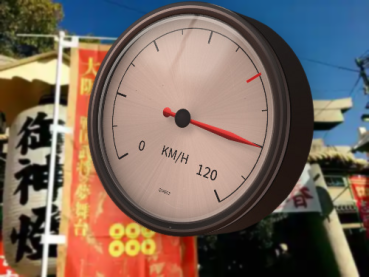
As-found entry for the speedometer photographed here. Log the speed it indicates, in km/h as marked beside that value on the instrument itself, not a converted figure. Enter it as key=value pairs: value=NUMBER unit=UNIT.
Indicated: value=100 unit=km/h
